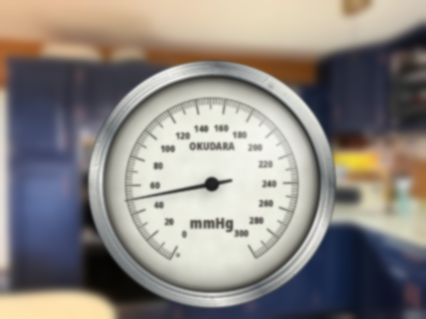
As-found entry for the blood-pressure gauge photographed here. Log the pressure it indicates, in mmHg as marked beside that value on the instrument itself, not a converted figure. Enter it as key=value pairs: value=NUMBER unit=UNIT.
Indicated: value=50 unit=mmHg
